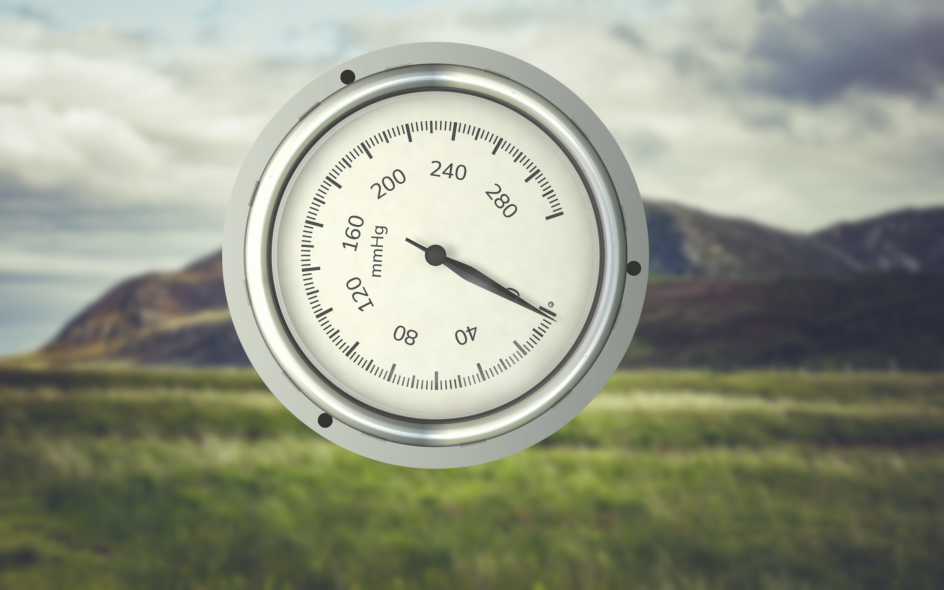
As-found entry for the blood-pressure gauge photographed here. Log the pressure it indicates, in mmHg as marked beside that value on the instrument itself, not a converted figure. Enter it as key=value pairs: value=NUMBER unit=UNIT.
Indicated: value=2 unit=mmHg
